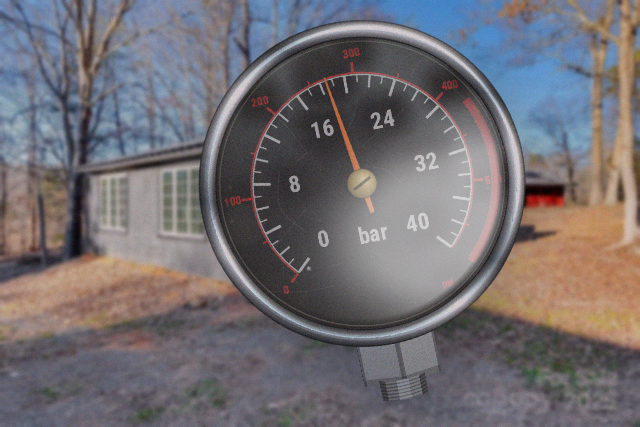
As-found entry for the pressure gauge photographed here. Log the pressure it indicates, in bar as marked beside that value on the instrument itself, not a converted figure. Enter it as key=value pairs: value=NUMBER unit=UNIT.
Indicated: value=18.5 unit=bar
